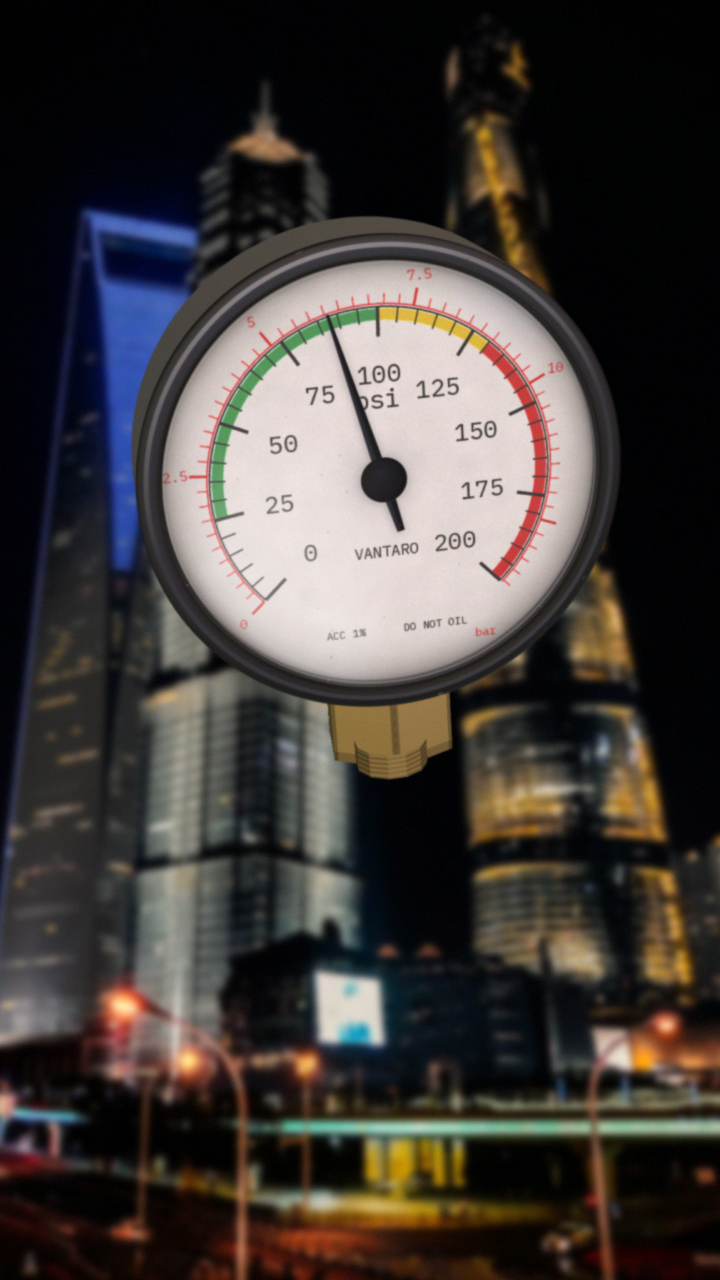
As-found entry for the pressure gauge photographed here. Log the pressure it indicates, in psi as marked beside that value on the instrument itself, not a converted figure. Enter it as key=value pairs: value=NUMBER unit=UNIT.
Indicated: value=87.5 unit=psi
